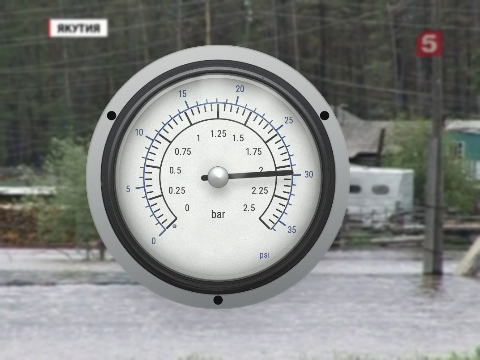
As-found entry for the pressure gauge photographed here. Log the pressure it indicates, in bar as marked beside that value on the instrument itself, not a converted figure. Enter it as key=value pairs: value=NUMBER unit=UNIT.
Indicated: value=2.05 unit=bar
